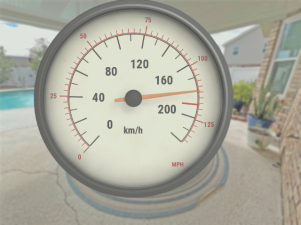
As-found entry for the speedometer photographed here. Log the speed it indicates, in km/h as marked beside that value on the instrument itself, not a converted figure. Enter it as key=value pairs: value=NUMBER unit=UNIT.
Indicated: value=180 unit=km/h
